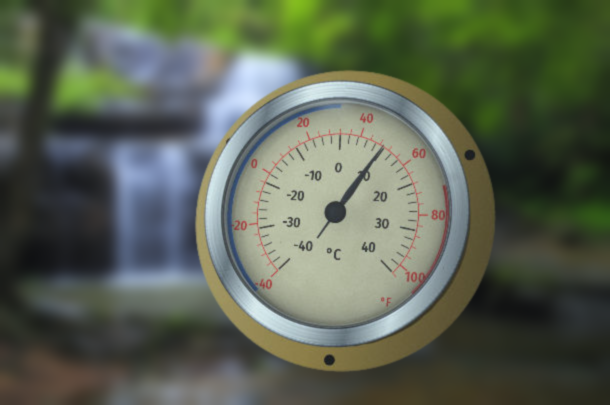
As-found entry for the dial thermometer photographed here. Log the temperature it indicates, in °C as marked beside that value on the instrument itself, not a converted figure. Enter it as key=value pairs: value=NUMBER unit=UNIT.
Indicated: value=10 unit=°C
